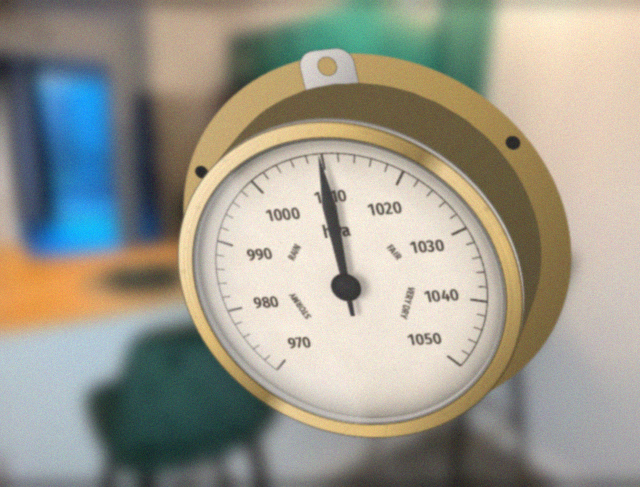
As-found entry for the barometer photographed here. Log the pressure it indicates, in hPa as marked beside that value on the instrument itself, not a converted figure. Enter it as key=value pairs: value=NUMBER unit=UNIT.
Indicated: value=1010 unit=hPa
